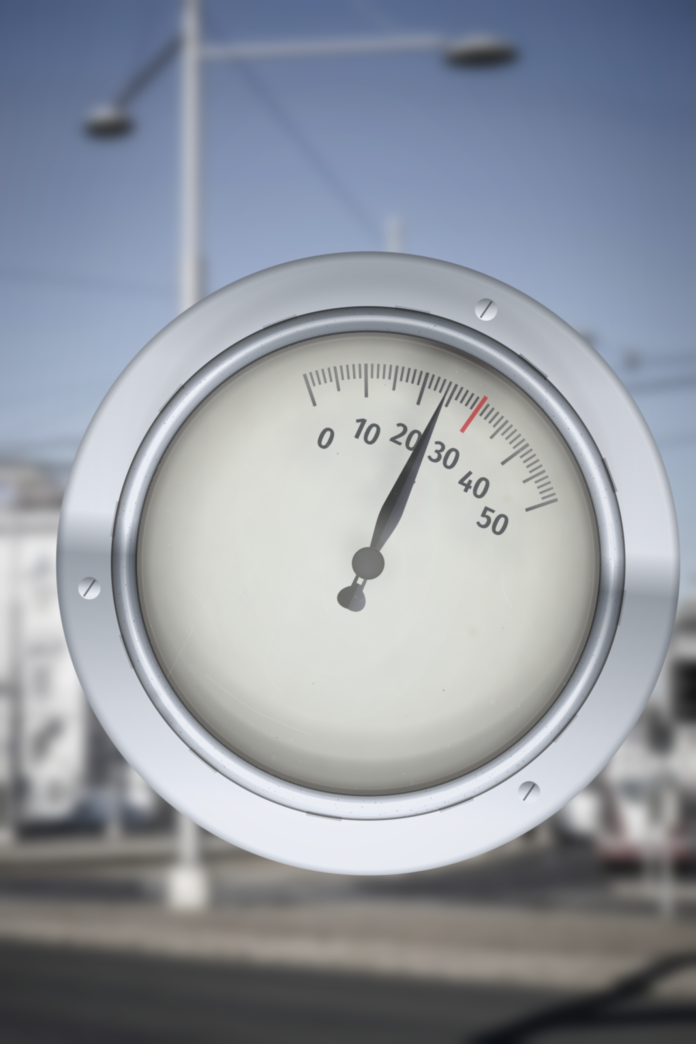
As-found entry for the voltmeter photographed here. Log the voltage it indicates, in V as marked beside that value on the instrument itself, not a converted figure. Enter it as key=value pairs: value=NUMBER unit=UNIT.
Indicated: value=24 unit=V
